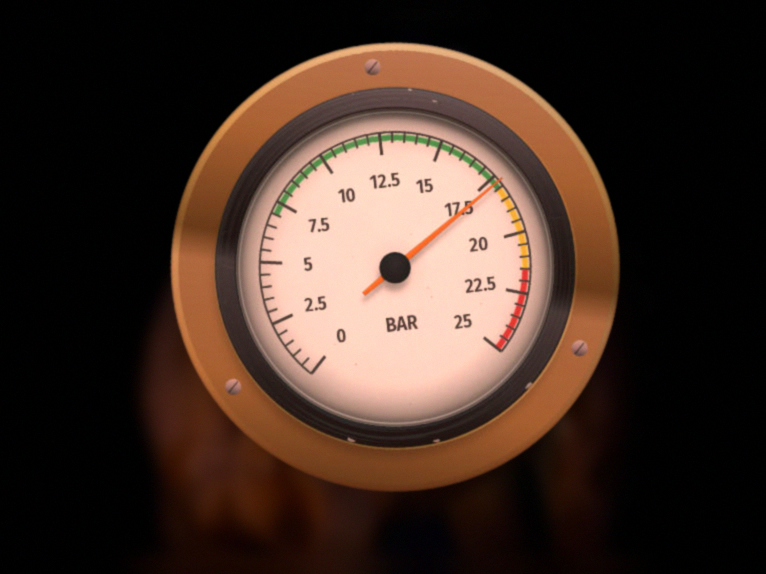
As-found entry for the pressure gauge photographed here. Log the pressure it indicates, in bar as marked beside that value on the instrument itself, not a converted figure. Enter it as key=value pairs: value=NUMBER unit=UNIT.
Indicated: value=17.75 unit=bar
